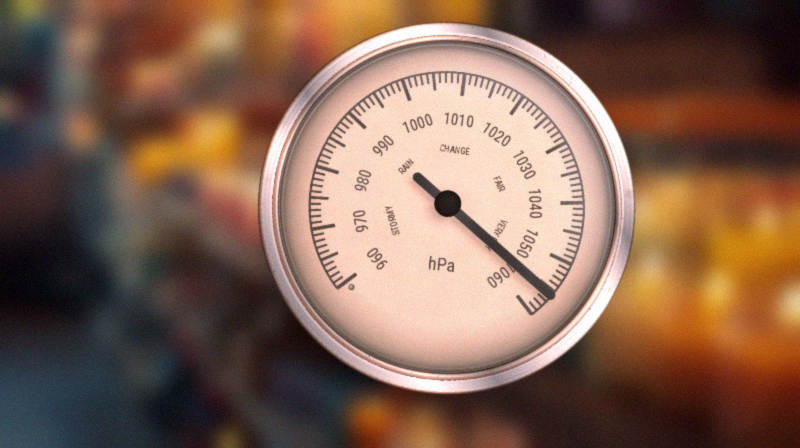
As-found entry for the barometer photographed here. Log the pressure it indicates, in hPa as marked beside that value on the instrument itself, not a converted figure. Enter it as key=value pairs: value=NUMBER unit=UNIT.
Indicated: value=1056 unit=hPa
